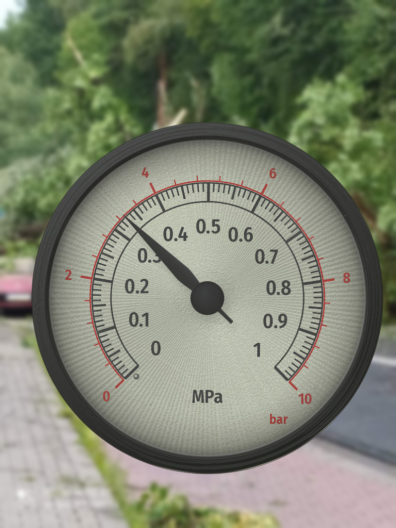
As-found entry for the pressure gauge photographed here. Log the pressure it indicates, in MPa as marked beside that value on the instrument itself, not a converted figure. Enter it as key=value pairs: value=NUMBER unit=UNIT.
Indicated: value=0.33 unit=MPa
